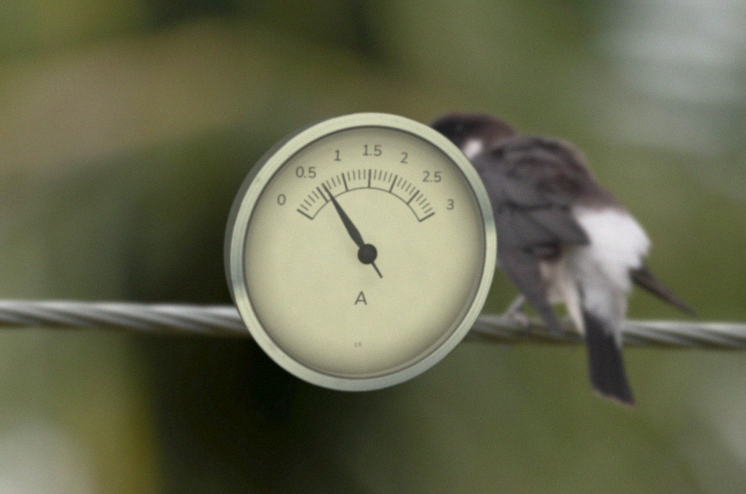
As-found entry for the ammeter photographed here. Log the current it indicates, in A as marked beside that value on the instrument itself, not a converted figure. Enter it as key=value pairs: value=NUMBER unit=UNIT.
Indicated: value=0.6 unit=A
